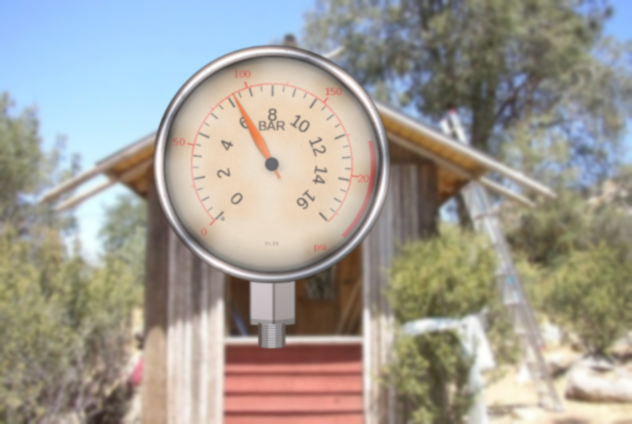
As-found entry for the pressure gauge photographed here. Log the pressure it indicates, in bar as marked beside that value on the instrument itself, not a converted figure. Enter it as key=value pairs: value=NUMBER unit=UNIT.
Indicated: value=6.25 unit=bar
